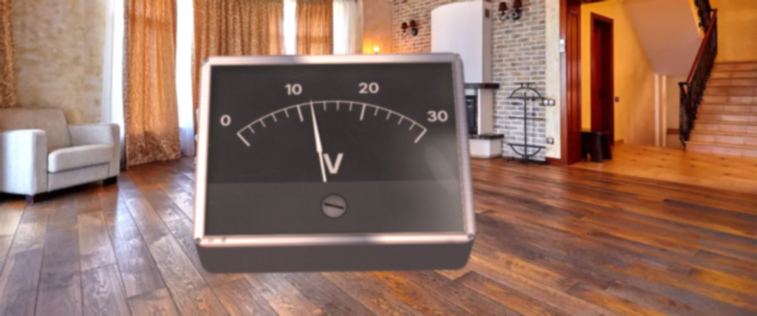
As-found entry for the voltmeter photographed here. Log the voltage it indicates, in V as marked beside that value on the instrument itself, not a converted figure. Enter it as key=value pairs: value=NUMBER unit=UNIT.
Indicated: value=12 unit=V
